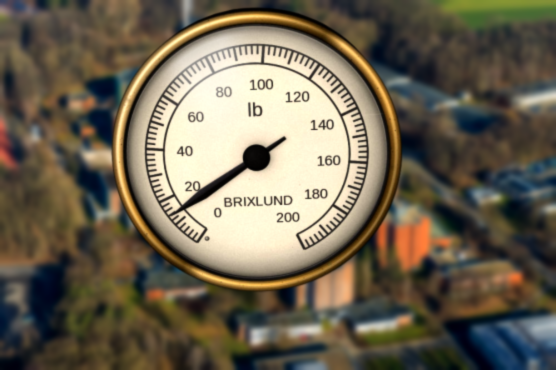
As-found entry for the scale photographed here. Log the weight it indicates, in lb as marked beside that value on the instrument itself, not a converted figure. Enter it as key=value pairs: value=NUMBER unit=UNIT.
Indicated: value=14 unit=lb
